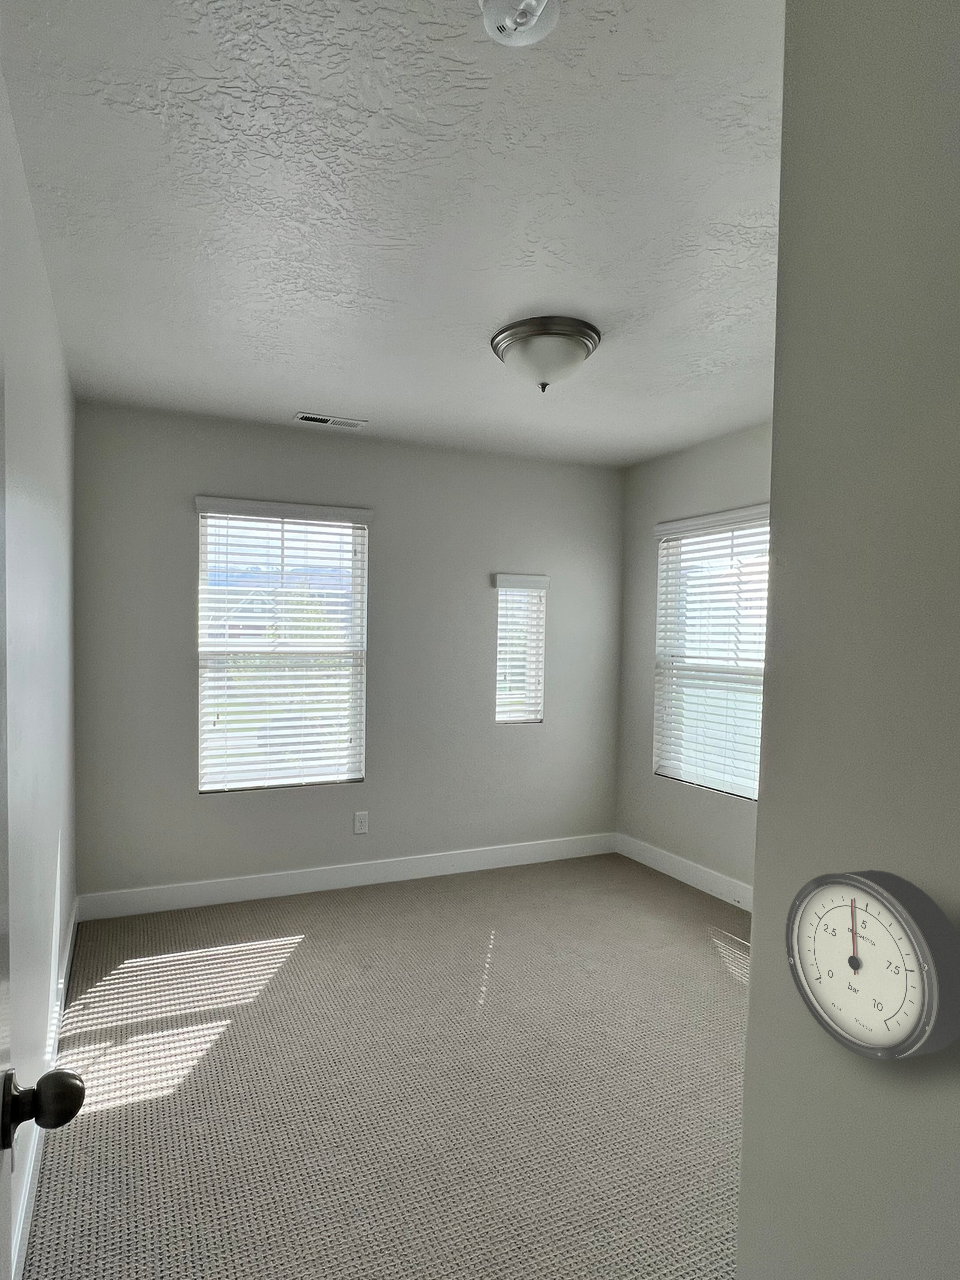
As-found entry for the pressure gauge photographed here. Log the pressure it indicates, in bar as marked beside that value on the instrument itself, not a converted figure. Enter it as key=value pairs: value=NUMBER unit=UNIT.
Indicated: value=4.5 unit=bar
